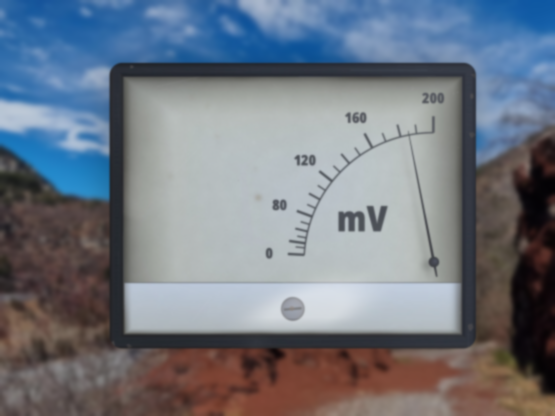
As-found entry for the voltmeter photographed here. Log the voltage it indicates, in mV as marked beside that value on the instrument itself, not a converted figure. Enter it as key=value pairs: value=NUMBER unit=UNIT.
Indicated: value=185 unit=mV
